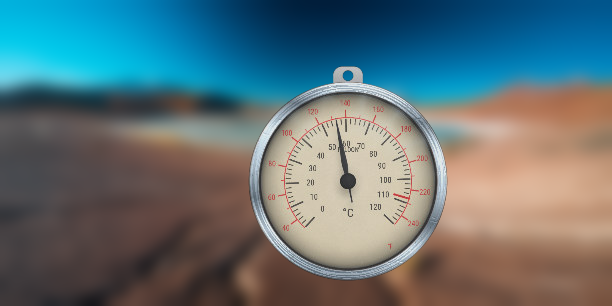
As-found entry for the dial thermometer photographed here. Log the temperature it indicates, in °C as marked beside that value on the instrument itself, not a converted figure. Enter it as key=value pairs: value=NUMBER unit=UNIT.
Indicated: value=56 unit=°C
